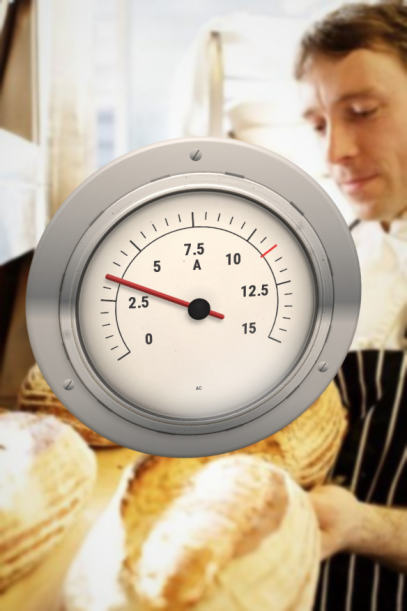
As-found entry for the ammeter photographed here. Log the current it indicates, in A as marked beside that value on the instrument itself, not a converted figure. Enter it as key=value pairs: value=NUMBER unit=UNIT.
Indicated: value=3.5 unit=A
